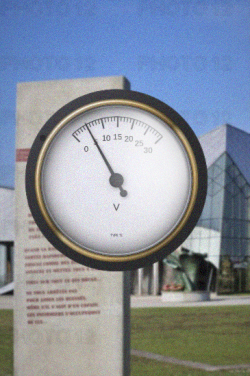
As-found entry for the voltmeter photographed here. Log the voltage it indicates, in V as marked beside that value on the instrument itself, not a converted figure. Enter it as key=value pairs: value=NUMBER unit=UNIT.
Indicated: value=5 unit=V
